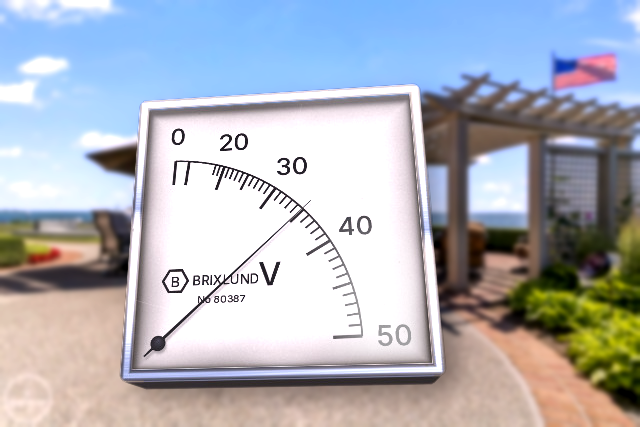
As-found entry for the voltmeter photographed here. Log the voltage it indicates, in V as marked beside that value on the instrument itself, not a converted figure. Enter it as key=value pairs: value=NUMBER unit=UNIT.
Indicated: value=35 unit=V
